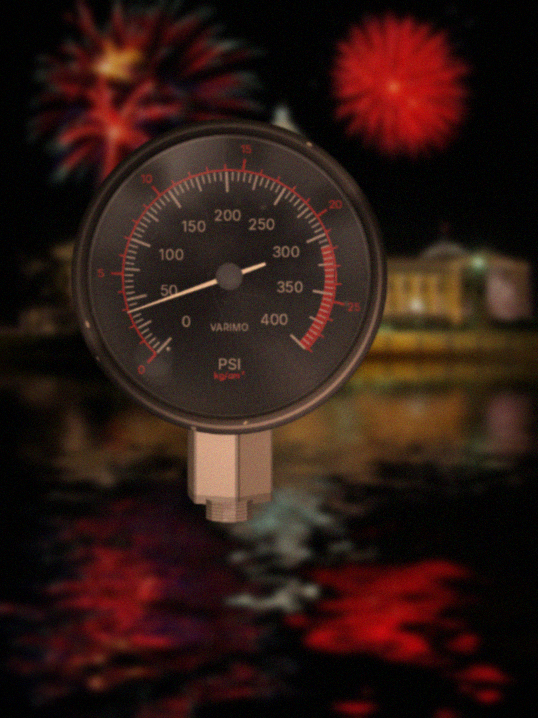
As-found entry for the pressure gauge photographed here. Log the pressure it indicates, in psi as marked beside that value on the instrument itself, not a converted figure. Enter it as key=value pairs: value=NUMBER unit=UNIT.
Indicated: value=40 unit=psi
